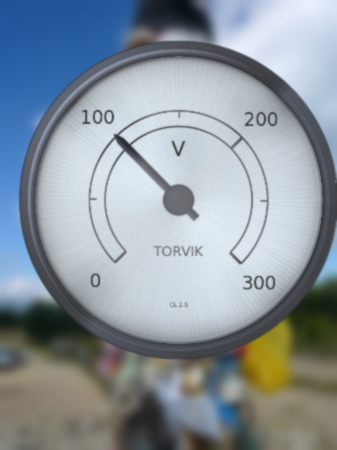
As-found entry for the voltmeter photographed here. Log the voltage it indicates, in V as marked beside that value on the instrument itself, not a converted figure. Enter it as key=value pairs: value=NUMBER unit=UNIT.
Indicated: value=100 unit=V
